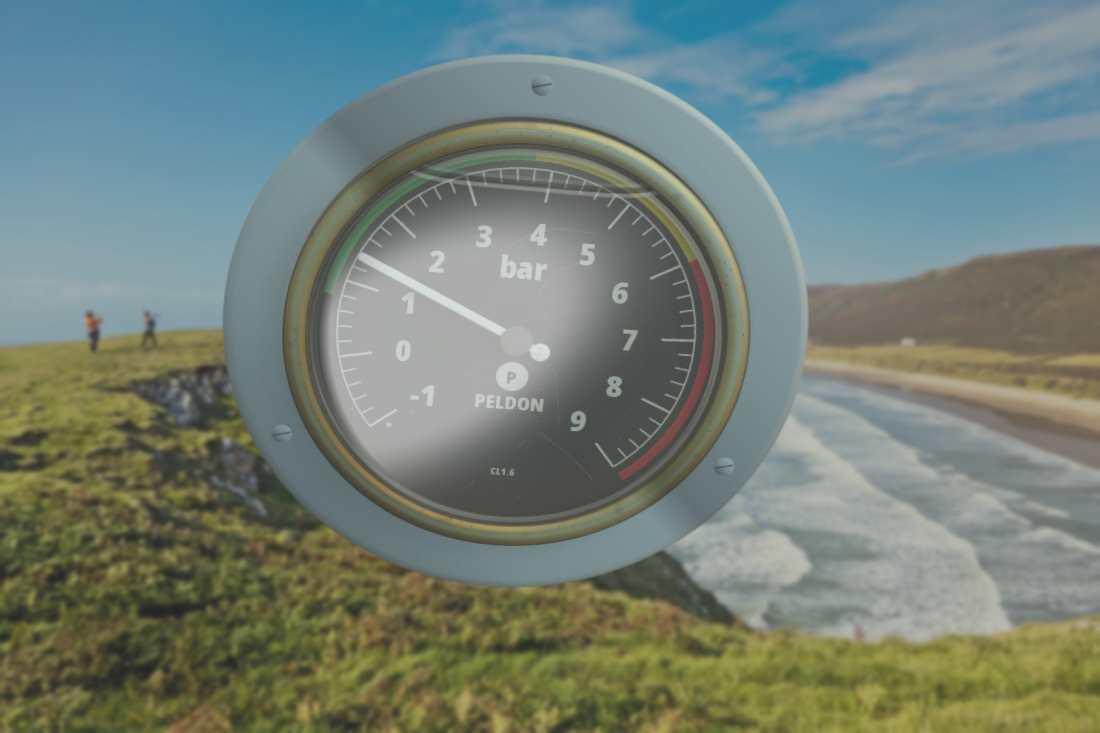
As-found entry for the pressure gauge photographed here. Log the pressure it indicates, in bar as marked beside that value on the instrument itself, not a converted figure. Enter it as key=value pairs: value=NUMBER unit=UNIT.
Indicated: value=1.4 unit=bar
